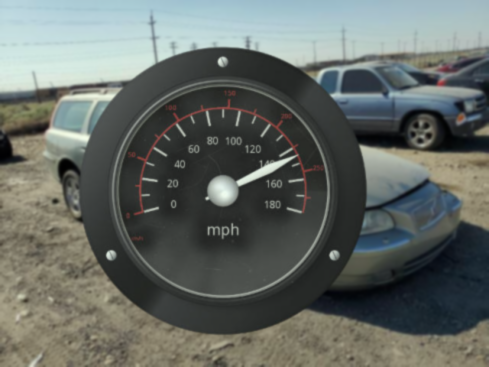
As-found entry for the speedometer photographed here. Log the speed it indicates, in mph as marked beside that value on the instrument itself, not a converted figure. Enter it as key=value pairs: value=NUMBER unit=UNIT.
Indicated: value=145 unit=mph
